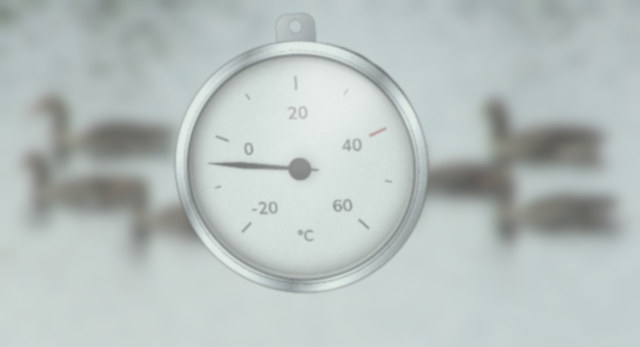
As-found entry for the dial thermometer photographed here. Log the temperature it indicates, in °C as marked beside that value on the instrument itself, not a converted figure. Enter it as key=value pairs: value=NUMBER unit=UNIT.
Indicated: value=-5 unit=°C
